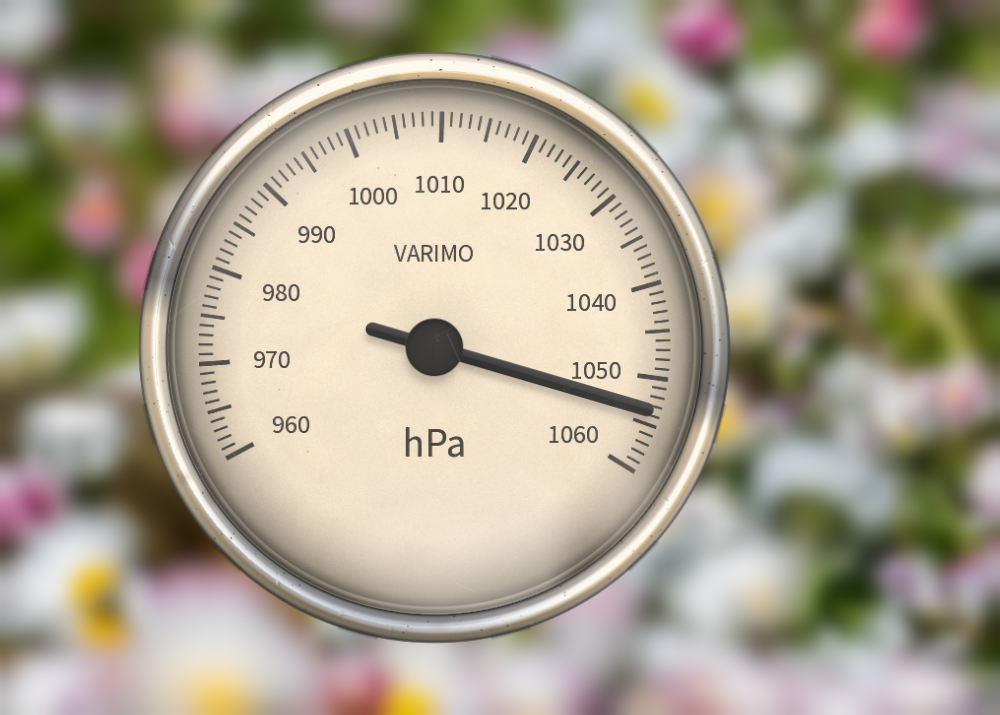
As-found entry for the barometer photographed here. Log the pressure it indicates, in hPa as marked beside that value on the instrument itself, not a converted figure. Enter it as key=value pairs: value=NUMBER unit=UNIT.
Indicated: value=1053.5 unit=hPa
